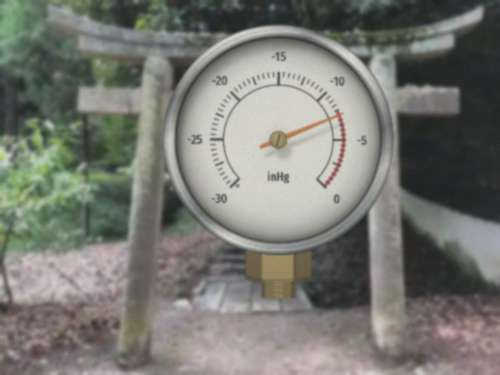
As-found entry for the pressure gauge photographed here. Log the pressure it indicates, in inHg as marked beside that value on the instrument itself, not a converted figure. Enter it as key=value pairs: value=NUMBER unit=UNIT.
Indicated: value=-7.5 unit=inHg
